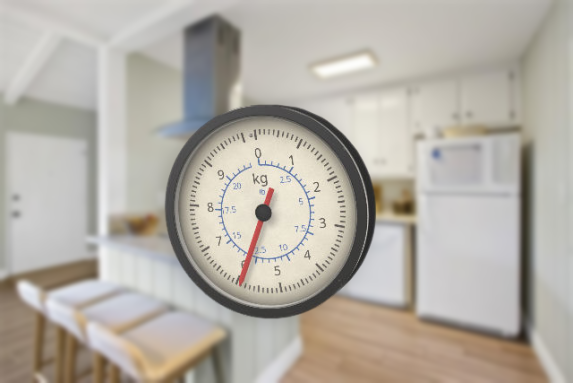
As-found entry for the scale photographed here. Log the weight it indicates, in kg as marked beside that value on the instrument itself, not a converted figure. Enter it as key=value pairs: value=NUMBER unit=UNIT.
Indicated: value=5.9 unit=kg
